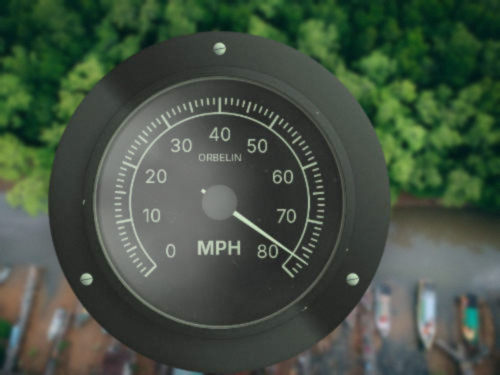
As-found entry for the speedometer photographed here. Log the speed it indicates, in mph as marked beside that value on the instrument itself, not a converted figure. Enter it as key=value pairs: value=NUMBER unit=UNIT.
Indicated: value=77 unit=mph
